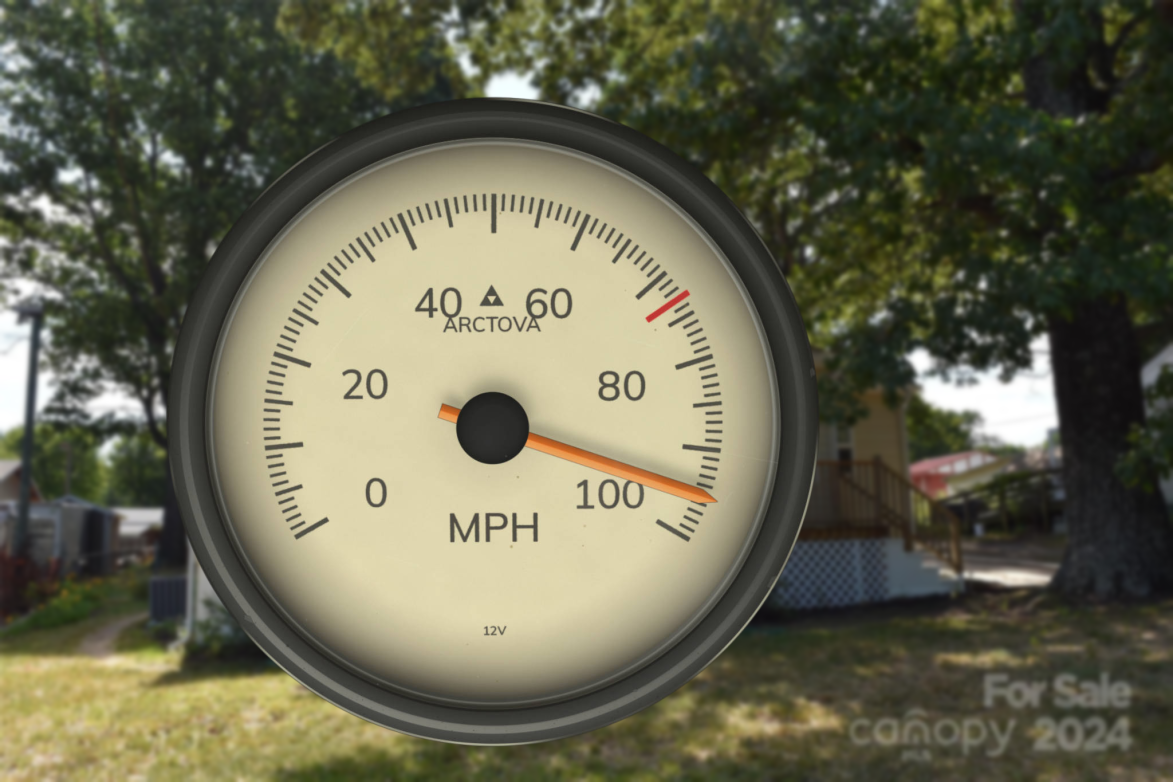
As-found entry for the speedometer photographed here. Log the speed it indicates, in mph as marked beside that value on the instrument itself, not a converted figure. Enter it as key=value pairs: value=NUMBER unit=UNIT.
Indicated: value=95 unit=mph
